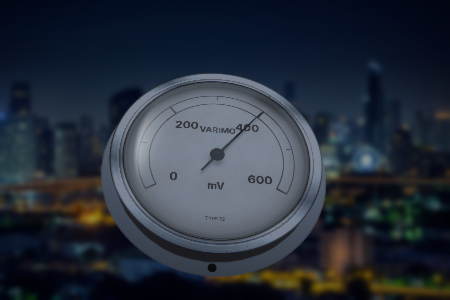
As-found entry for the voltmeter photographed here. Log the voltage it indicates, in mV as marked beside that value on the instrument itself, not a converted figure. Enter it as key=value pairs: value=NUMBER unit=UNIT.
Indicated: value=400 unit=mV
